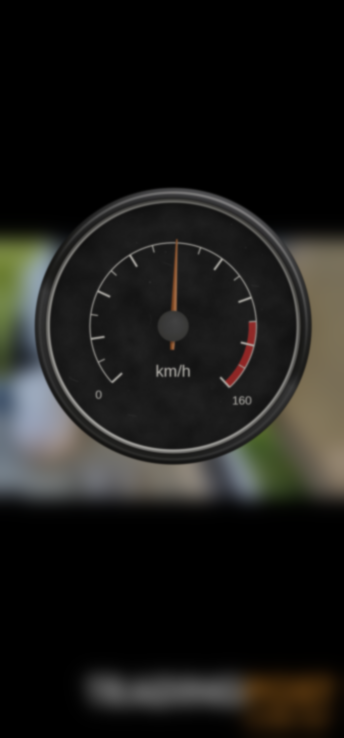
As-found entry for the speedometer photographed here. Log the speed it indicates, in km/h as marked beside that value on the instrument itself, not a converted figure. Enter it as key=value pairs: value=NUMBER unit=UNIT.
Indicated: value=80 unit=km/h
